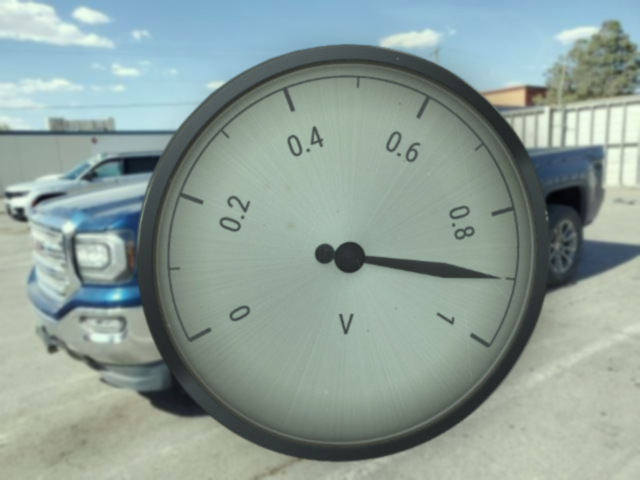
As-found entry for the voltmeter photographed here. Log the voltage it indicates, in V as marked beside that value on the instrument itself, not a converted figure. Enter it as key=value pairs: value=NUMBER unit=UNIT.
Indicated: value=0.9 unit=V
